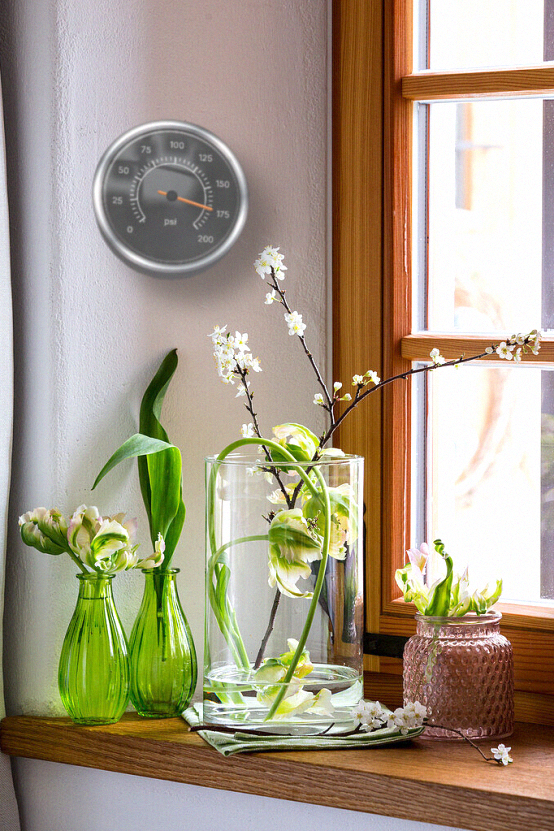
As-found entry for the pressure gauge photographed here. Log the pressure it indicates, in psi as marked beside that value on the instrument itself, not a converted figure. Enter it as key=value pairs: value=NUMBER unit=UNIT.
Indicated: value=175 unit=psi
